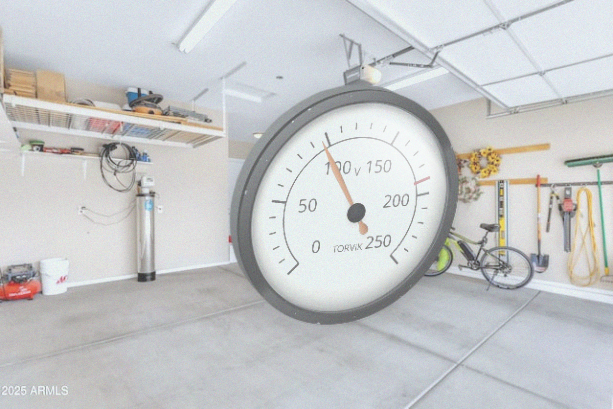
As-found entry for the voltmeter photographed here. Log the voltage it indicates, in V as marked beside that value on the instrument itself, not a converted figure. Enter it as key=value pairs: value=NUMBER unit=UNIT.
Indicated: value=95 unit=V
